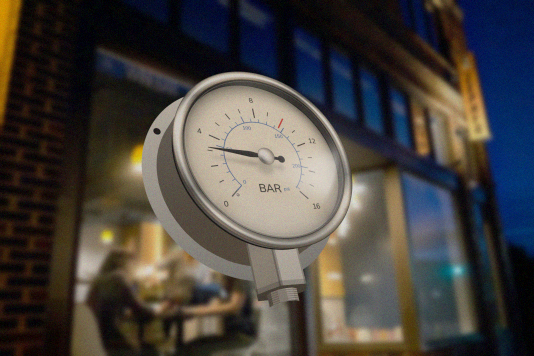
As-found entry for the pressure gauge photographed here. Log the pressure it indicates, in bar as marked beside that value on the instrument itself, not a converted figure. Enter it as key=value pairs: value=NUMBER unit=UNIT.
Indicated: value=3 unit=bar
